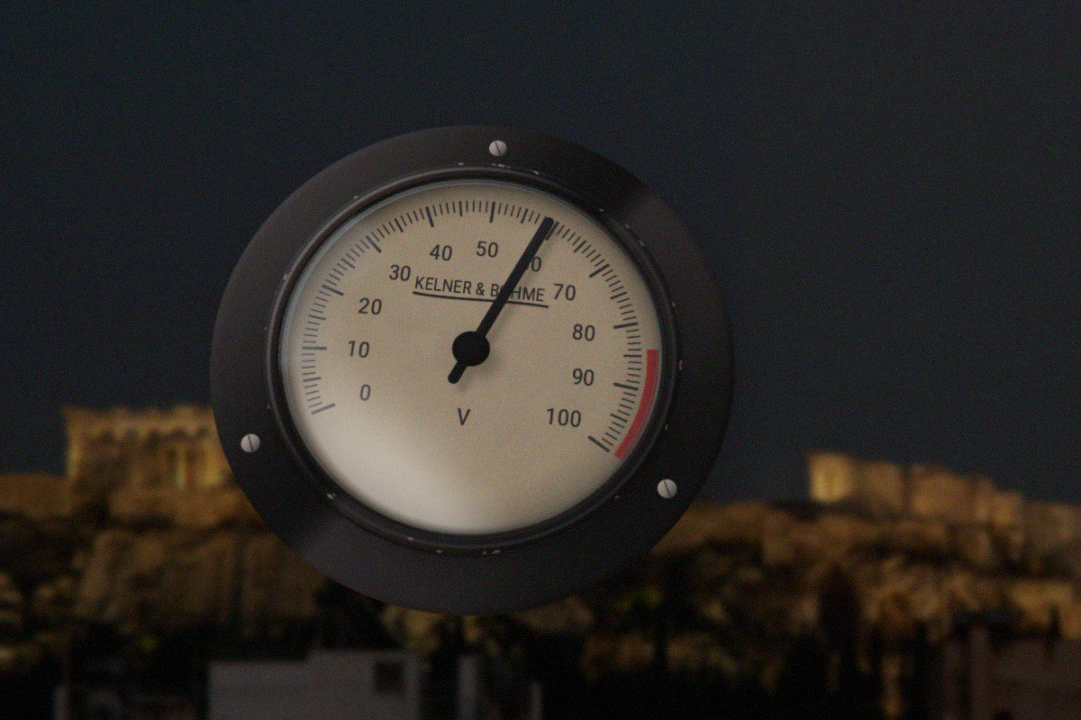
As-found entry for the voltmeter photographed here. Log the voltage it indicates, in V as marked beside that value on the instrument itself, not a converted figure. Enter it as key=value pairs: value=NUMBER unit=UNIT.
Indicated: value=59 unit=V
